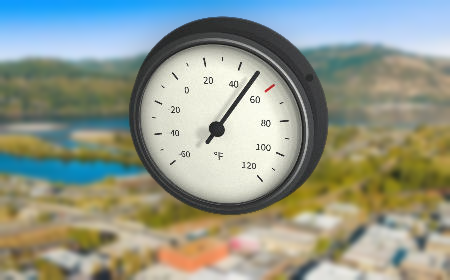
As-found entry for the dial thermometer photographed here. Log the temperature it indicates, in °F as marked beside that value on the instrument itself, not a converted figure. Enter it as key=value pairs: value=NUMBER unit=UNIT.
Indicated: value=50 unit=°F
